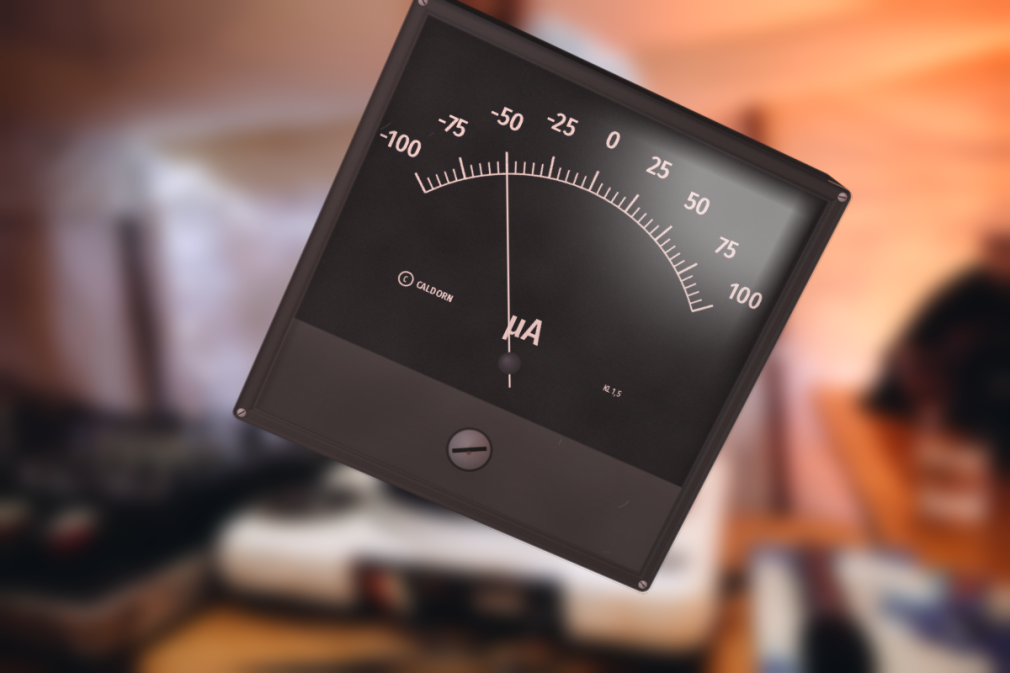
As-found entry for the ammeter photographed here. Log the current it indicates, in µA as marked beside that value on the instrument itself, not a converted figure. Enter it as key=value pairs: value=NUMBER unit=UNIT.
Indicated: value=-50 unit=µA
